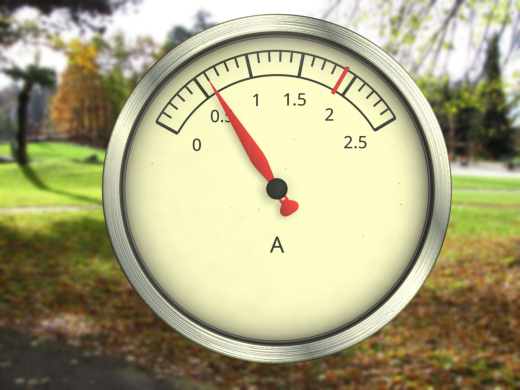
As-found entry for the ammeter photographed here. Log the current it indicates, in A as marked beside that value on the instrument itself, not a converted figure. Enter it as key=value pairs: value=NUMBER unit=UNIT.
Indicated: value=0.6 unit=A
